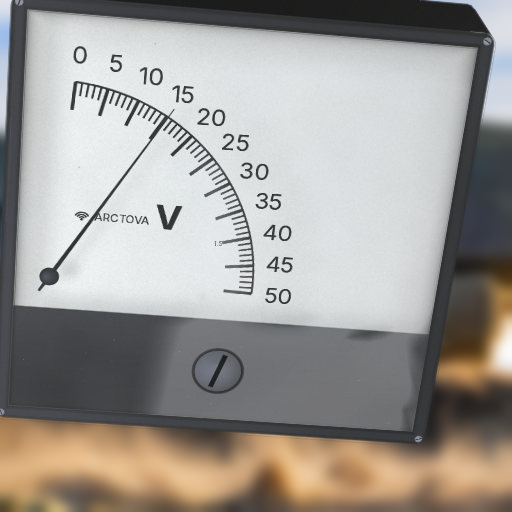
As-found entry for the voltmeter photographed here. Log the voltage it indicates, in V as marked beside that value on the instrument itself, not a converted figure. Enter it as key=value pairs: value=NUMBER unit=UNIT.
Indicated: value=15 unit=V
